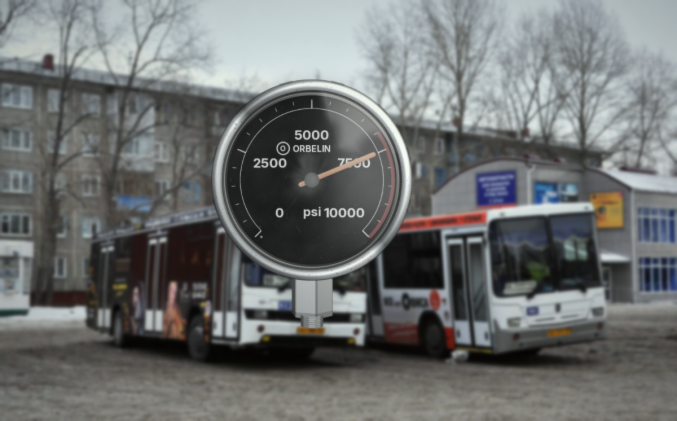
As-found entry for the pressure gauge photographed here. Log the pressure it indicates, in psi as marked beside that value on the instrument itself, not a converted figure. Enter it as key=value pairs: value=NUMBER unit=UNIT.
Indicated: value=7500 unit=psi
